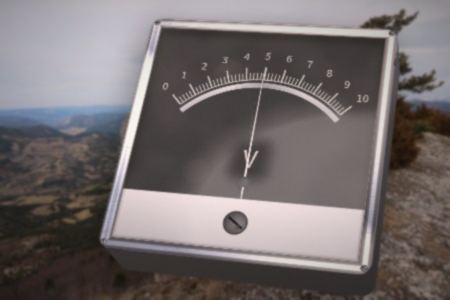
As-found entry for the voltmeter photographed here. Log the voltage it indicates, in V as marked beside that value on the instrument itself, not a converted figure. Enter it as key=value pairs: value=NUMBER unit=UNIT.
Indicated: value=5 unit=V
